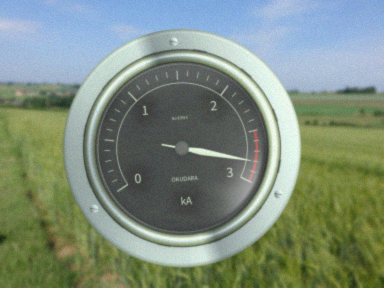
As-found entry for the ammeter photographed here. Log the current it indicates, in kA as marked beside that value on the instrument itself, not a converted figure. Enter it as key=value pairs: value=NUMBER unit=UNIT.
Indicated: value=2.8 unit=kA
